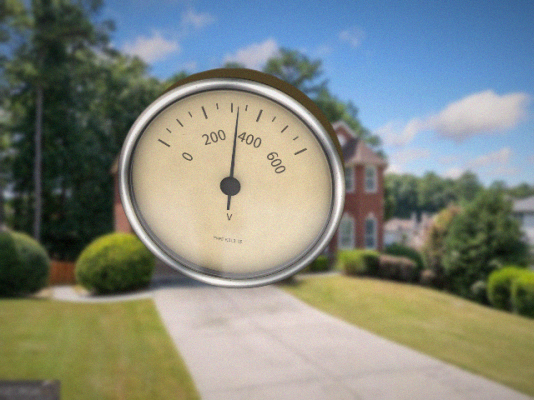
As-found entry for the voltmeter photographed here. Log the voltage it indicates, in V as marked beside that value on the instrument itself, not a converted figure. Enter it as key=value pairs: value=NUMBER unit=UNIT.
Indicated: value=325 unit=V
